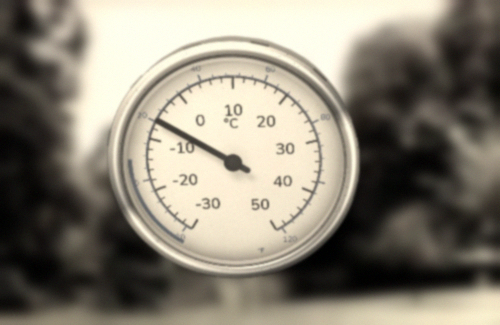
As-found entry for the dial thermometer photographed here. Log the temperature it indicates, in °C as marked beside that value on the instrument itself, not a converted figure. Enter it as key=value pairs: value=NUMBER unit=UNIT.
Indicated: value=-6 unit=°C
